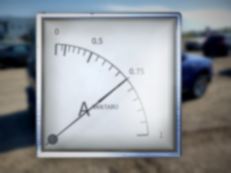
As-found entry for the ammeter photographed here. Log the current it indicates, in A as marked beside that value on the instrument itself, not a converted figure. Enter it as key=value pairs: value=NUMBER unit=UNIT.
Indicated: value=0.75 unit=A
